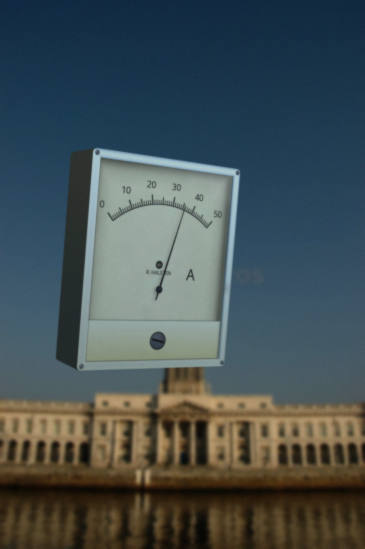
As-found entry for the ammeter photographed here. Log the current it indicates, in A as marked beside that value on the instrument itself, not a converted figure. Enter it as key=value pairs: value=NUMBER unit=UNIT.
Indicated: value=35 unit=A
